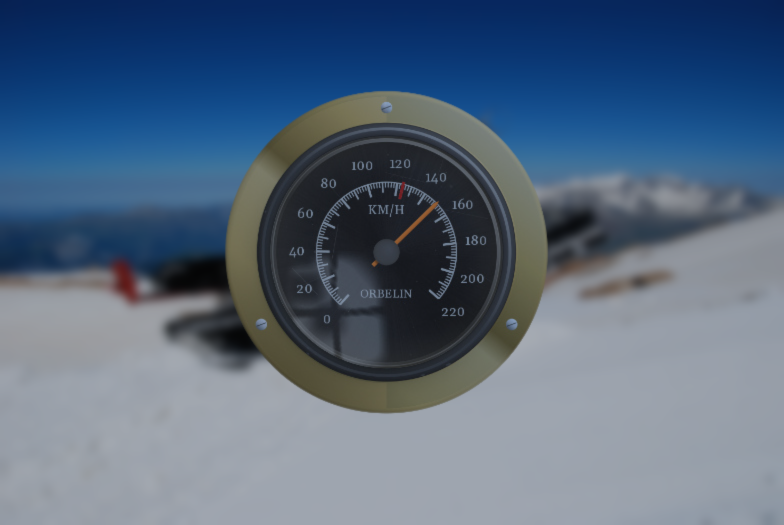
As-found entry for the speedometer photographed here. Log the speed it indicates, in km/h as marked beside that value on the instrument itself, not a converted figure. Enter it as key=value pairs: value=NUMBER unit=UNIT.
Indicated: value=150 unit=km/h
